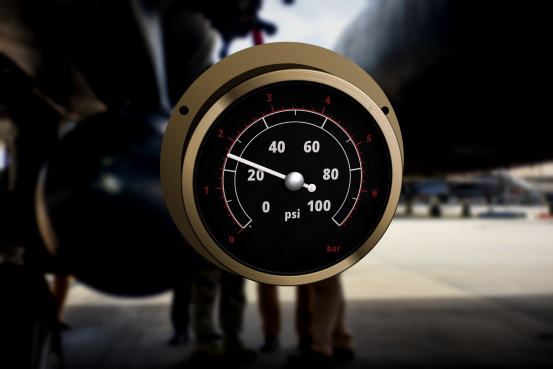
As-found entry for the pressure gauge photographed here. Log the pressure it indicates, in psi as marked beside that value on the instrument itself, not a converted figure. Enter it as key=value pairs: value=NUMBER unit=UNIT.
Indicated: value=25 unit=psi
